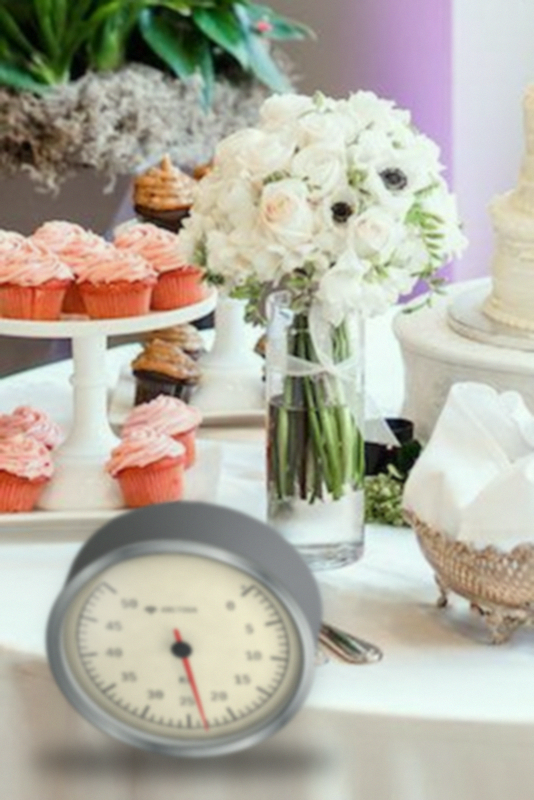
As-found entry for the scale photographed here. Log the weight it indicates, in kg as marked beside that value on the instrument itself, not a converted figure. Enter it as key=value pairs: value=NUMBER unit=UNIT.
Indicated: value=23 unit=kg
